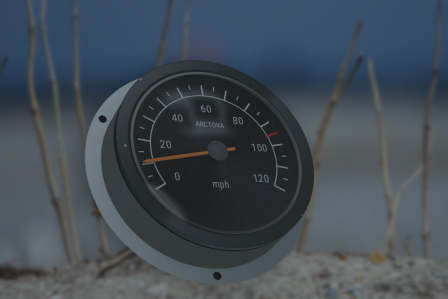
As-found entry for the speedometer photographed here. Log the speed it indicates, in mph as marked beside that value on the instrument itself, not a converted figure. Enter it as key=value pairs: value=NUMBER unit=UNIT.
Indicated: value=10 unit=mph
